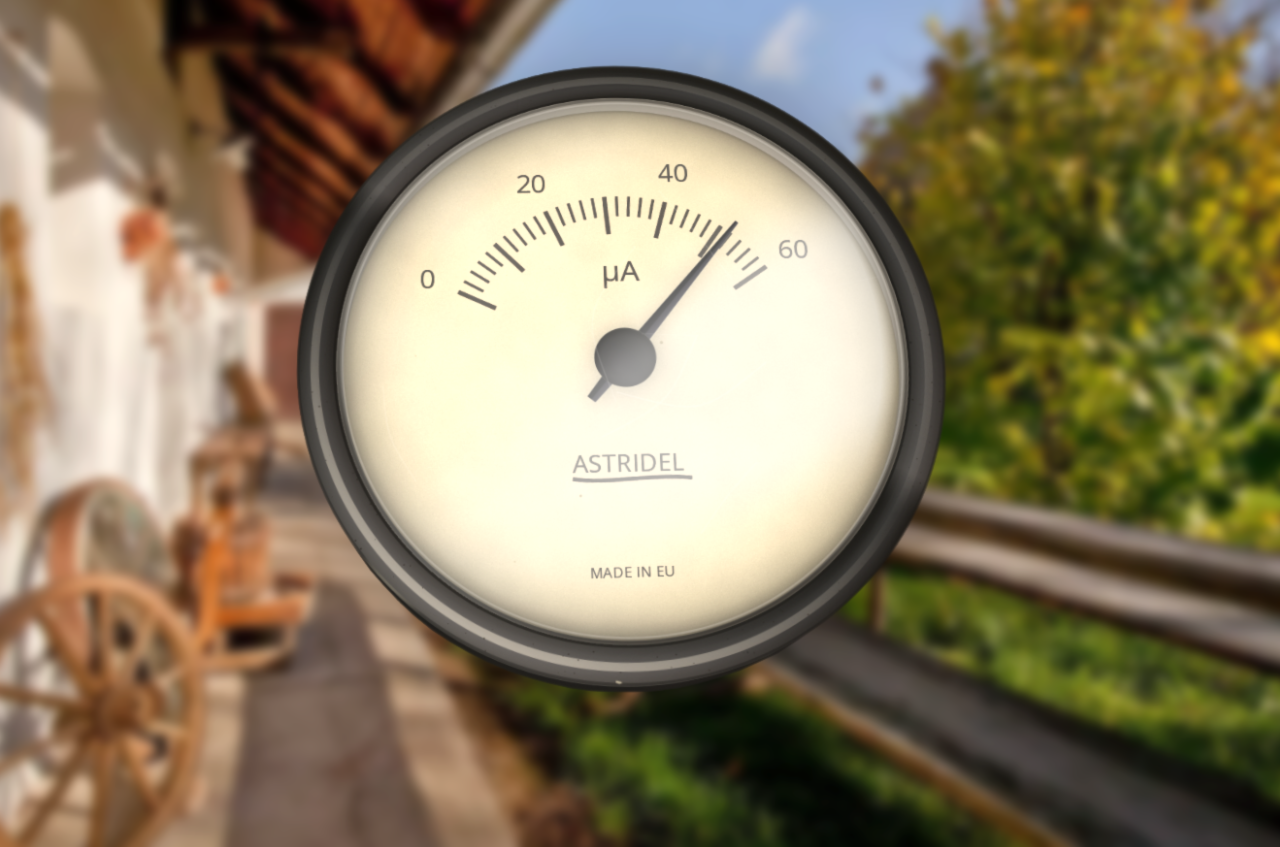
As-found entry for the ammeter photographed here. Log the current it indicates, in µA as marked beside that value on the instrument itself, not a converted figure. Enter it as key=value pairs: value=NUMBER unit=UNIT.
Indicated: value=52 unit=µA
